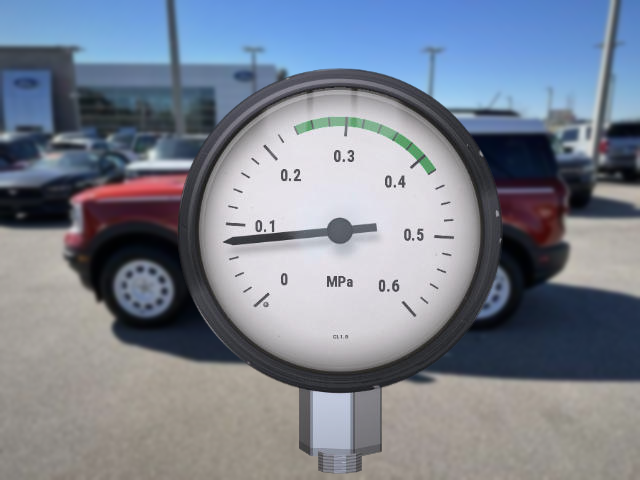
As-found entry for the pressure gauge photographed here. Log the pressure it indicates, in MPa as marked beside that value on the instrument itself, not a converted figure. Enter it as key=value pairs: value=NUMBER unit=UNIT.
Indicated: value=0.08 unit=MPa
